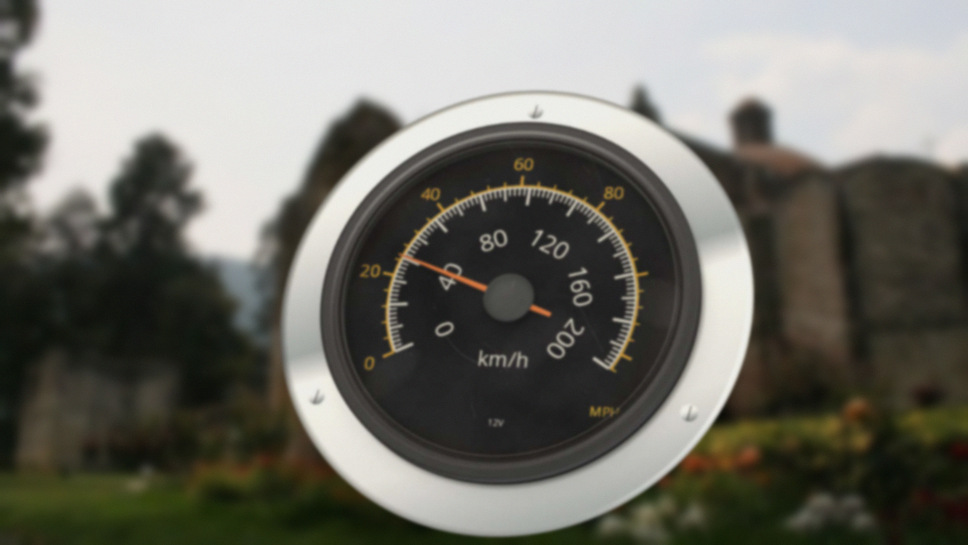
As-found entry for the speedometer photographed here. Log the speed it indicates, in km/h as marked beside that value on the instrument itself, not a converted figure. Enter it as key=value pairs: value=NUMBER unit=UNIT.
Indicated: value=40 unit=km/h
